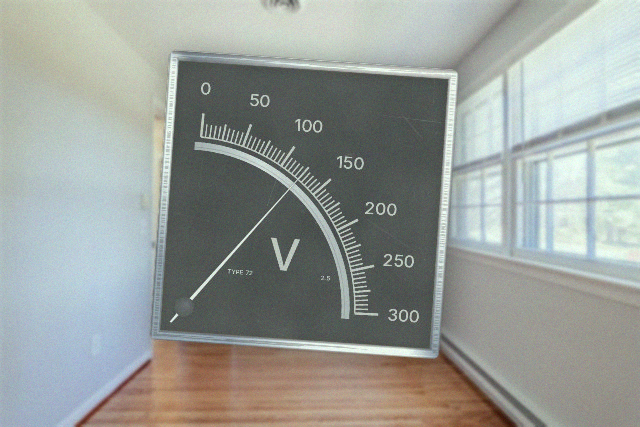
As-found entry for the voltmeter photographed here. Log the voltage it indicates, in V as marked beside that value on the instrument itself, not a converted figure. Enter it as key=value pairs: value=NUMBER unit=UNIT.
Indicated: value=125 unit=V
